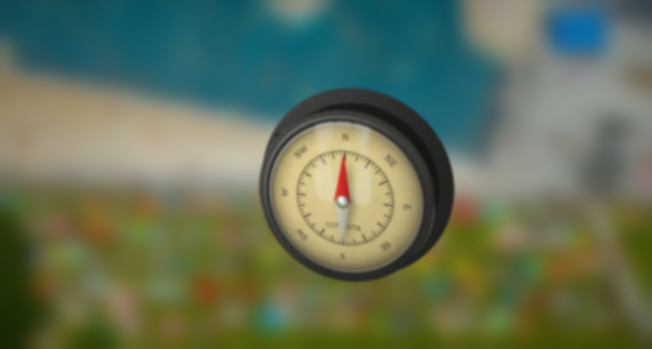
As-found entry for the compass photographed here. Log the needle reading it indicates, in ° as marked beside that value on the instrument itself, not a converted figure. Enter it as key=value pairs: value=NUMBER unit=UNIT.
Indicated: value=0 unit=°
